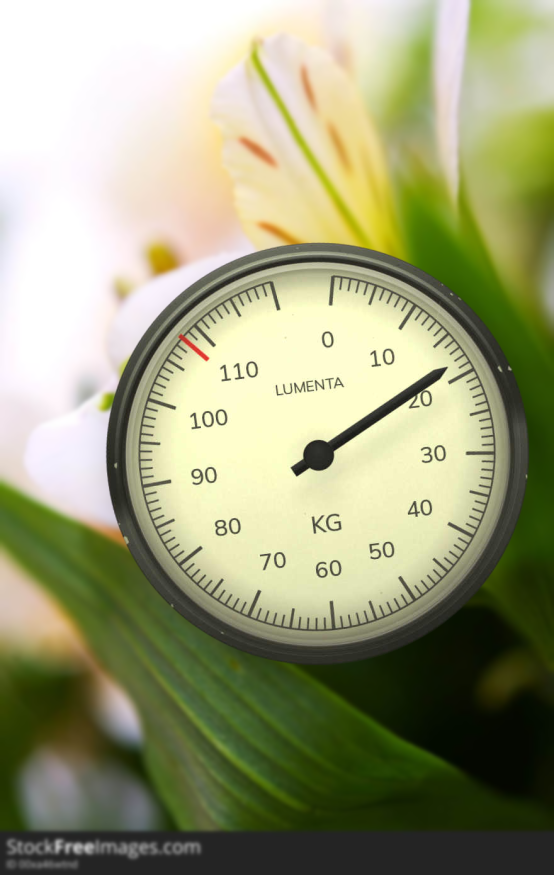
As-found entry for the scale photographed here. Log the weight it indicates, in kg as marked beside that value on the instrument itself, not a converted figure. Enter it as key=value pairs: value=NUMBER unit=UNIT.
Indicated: value=18 unit=kg
